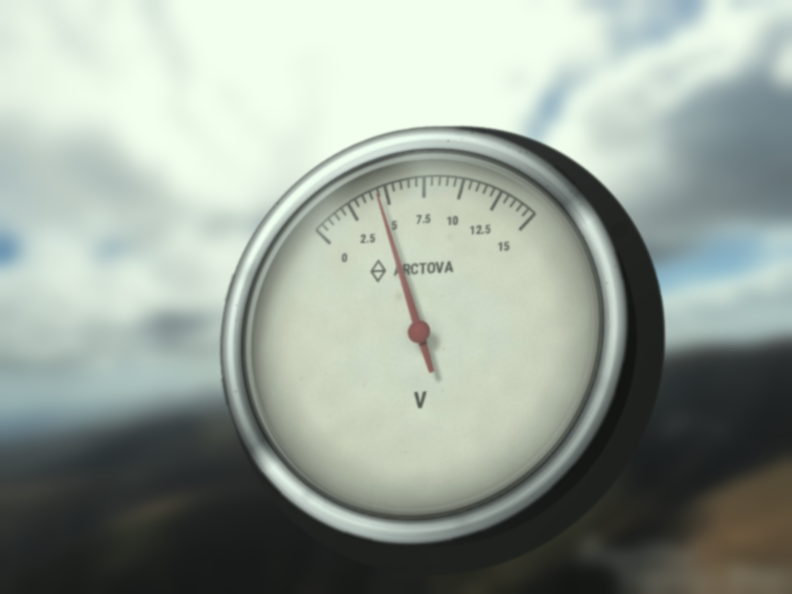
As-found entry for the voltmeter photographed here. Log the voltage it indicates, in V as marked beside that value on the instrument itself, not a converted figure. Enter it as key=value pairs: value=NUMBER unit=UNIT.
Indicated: value=4.5 unit=V
